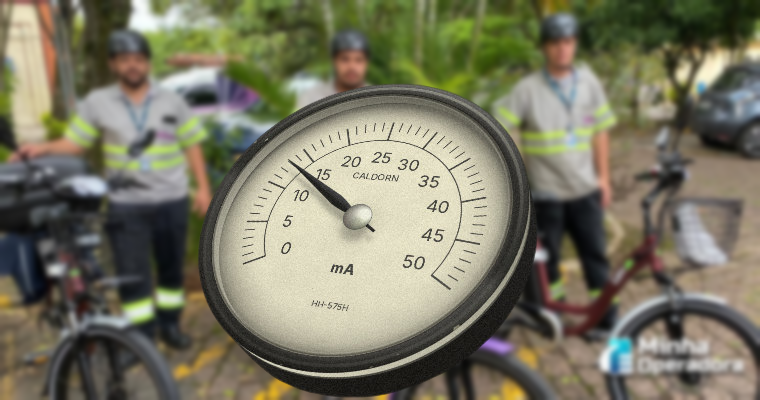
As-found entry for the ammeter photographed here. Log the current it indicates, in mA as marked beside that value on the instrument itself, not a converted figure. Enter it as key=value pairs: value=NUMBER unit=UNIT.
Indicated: value=13 unit=mA
